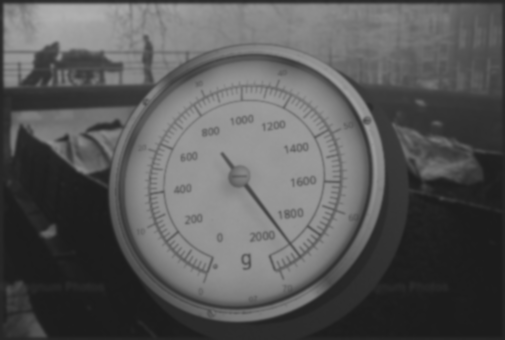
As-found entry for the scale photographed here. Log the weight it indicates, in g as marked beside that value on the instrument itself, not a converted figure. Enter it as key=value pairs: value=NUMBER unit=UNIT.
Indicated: value=1900 unit=g
